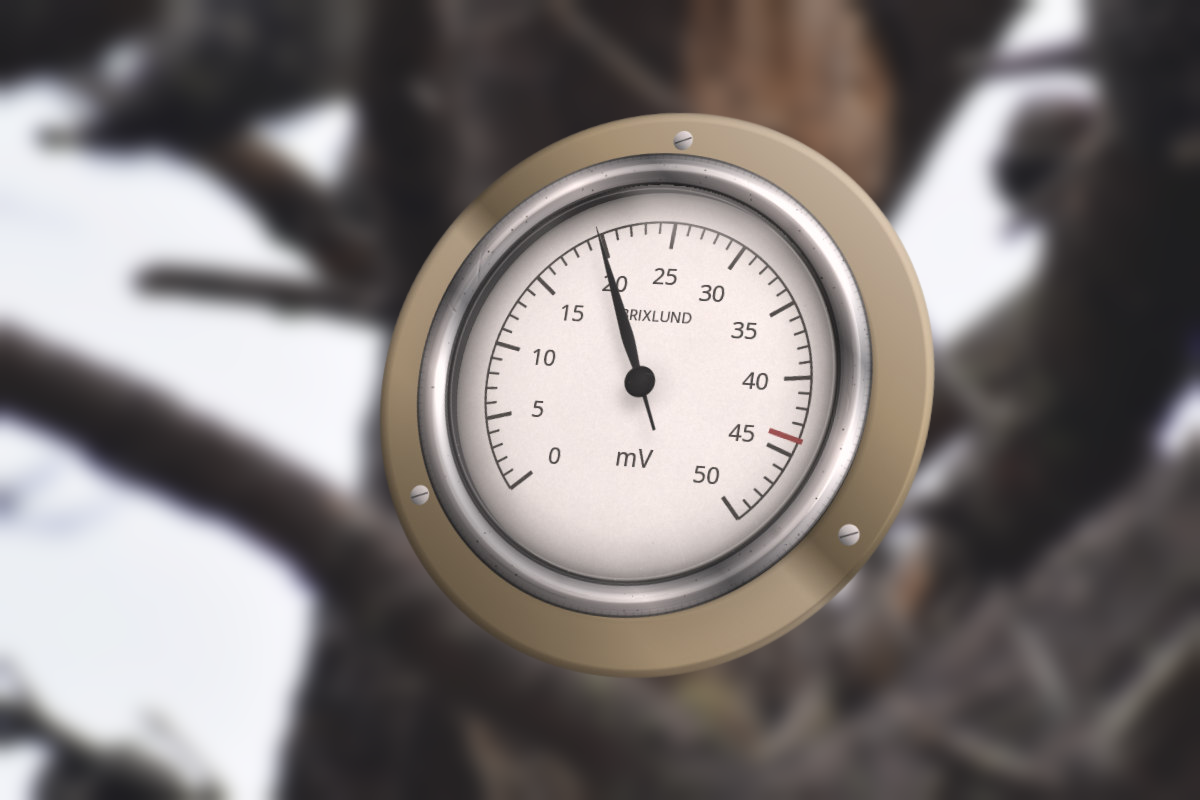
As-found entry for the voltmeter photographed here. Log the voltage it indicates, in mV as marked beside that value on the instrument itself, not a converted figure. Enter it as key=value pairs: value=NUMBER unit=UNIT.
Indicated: value=20 unit=mV
